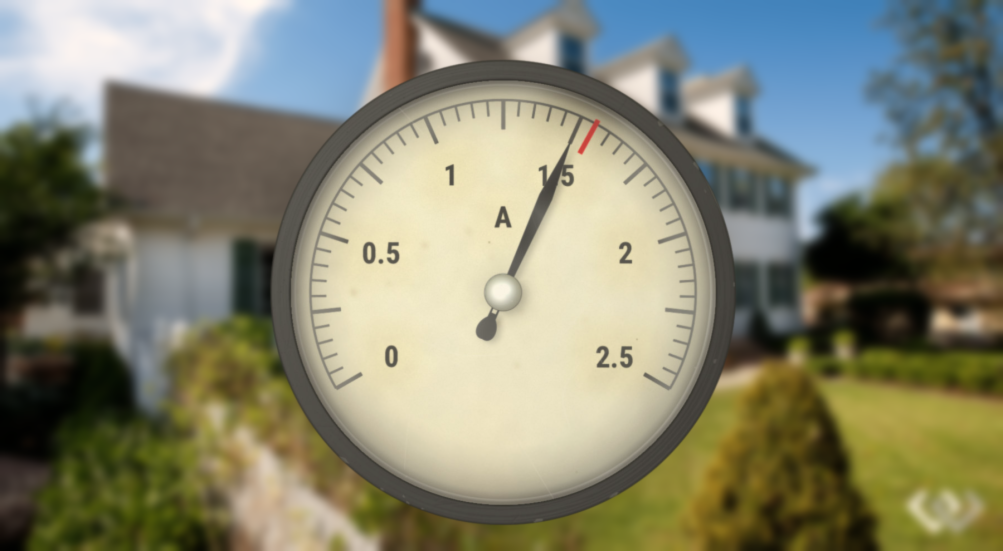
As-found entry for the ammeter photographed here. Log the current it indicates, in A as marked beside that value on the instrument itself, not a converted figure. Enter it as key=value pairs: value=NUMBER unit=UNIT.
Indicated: value=1.5 unit=A
